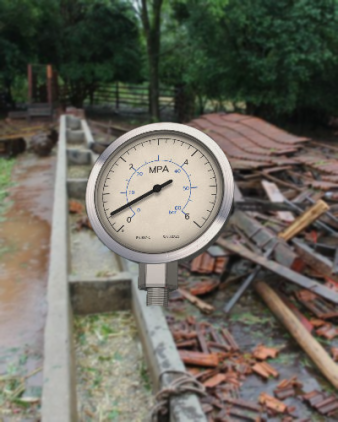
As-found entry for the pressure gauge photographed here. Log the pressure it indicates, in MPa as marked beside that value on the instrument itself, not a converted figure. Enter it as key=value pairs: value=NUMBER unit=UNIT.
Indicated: value=0.4 unit=MPa
